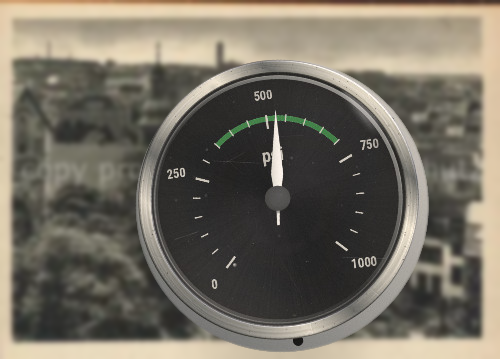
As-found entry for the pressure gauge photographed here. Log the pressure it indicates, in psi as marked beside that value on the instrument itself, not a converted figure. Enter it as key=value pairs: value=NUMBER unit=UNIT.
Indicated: value=525 unit=psi
